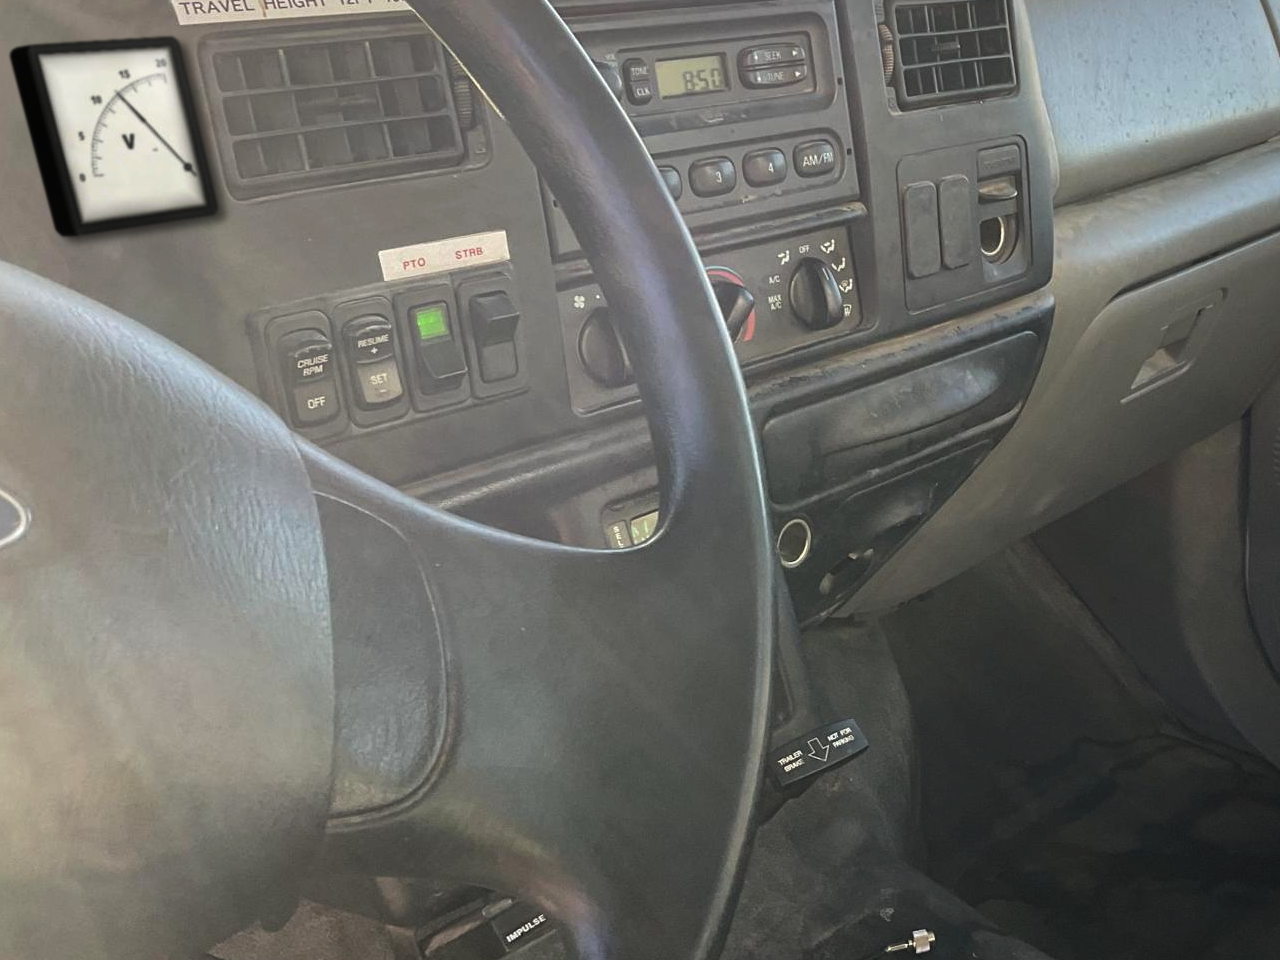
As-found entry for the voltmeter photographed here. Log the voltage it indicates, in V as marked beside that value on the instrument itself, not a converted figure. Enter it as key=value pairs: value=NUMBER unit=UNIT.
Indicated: value=12.5 unit=V
